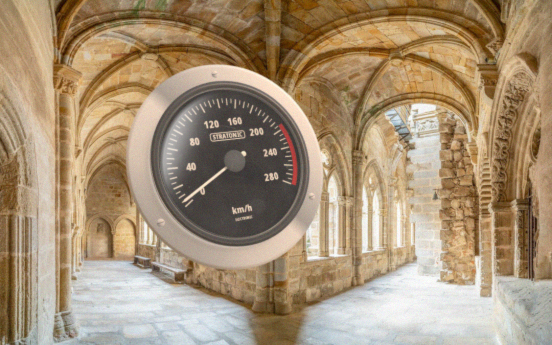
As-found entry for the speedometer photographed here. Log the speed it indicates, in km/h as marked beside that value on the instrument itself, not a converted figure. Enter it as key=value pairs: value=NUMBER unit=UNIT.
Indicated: value=5 unit=km/h
